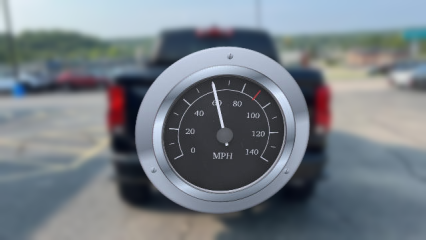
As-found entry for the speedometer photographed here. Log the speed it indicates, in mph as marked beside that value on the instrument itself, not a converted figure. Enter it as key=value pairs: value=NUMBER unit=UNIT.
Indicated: value=60 unit=mph
